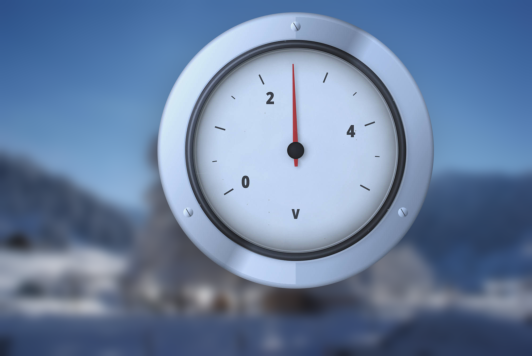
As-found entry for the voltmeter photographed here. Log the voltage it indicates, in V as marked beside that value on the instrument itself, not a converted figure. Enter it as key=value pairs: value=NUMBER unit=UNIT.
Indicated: value=2.5 unit=V
